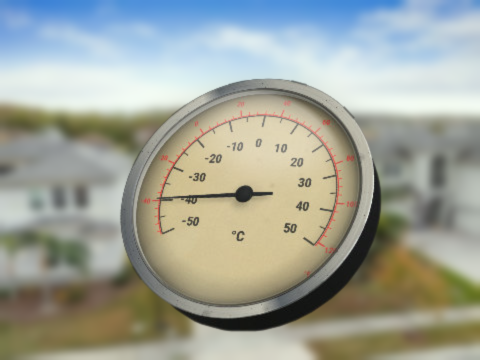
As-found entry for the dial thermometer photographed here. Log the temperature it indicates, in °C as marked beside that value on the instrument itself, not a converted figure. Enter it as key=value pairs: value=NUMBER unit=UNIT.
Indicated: value=-40 unit=°C
